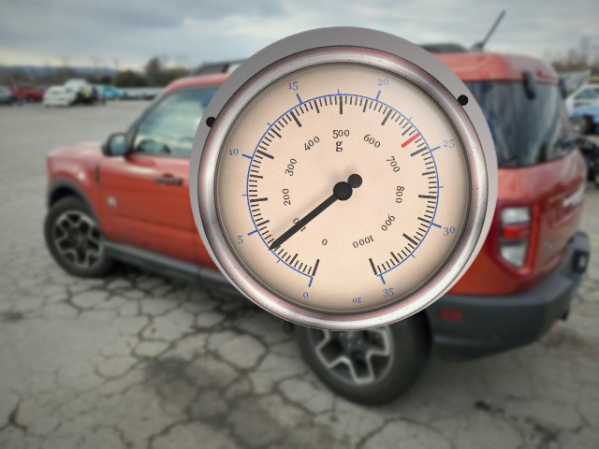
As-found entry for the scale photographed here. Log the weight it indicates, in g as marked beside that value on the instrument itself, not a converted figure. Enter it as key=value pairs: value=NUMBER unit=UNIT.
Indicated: value=100 unit=g
